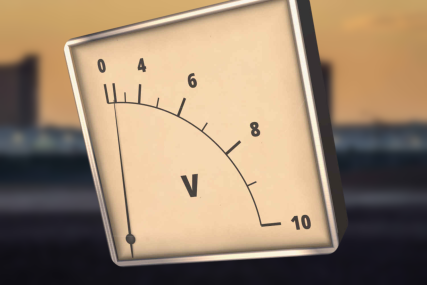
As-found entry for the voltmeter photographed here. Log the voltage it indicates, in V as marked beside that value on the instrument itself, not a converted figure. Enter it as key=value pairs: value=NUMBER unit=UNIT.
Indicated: value=2 unit=V
